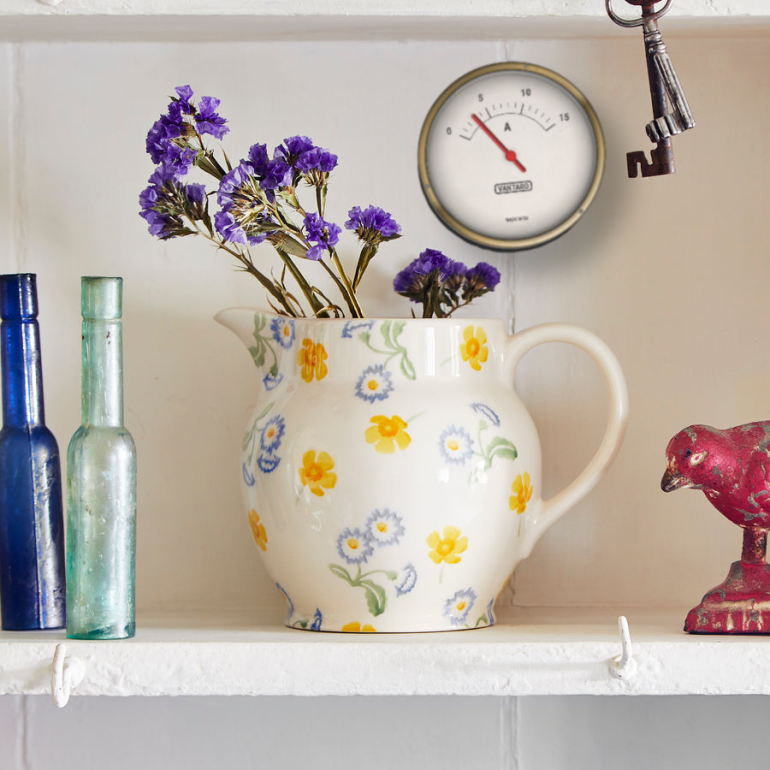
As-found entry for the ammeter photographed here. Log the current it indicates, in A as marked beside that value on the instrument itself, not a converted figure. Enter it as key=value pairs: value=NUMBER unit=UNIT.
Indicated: value=3 unit=A
